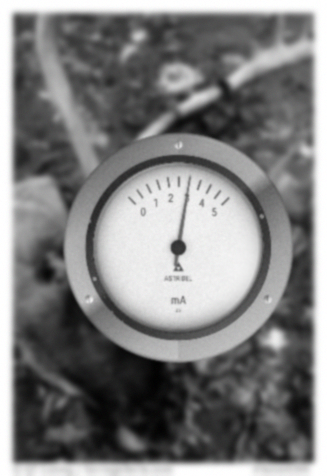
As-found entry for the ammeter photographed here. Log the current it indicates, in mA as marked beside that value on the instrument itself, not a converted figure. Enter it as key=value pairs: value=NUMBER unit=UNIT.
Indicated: value=3 unit=mA
